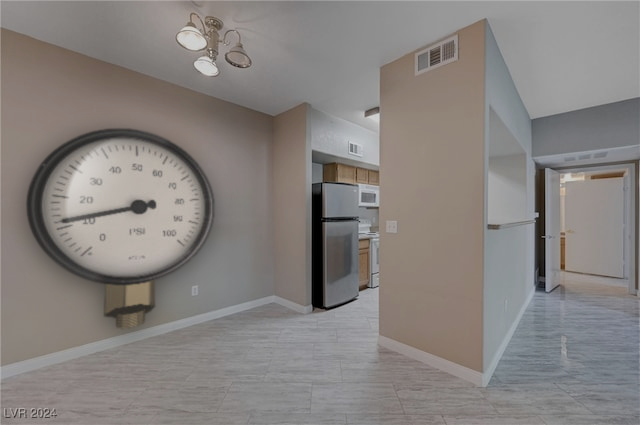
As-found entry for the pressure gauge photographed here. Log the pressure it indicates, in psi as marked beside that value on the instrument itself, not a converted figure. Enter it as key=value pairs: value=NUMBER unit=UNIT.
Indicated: value=12 unit=psi
